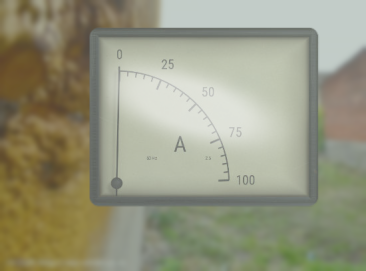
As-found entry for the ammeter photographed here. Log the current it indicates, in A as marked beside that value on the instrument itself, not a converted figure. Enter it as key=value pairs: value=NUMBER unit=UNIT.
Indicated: value=0 unit=A
